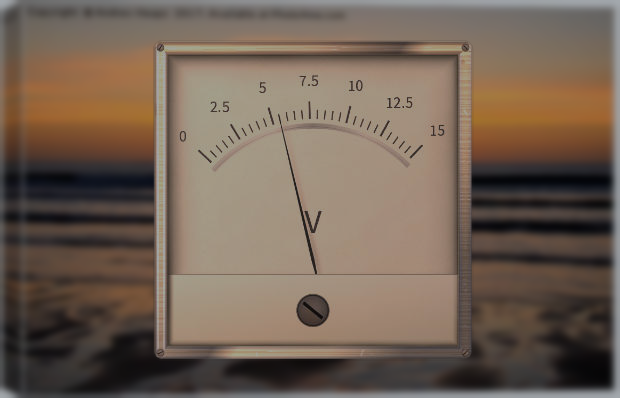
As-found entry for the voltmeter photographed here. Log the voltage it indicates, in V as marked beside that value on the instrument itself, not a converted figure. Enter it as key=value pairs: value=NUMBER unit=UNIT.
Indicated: value=5.5 unit=V
